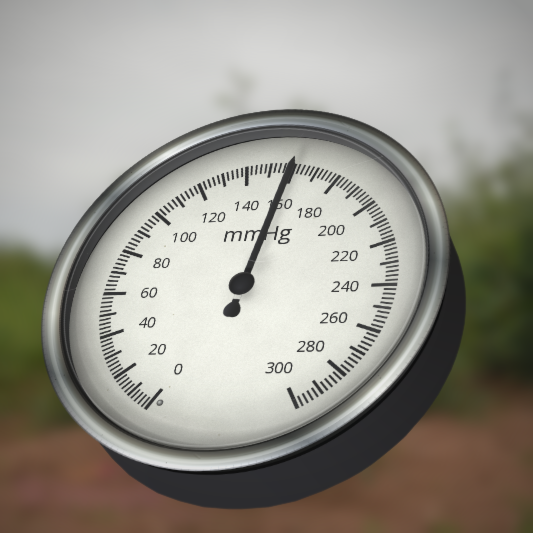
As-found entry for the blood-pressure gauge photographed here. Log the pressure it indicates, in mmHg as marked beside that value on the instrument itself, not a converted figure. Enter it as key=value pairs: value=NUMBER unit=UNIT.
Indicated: value=160 unit=mmHg
